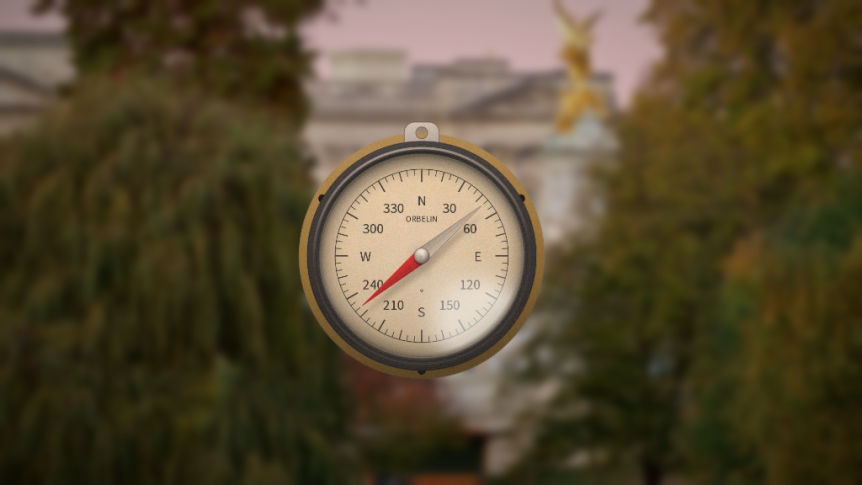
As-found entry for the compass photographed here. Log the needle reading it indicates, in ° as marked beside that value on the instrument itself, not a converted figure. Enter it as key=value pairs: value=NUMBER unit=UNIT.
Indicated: value=230 unit=°
